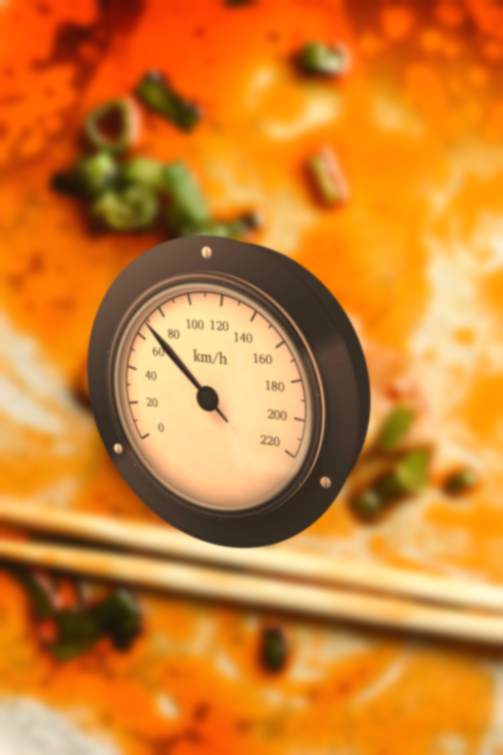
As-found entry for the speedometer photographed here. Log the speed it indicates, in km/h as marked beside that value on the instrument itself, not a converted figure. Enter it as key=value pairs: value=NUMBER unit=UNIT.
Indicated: value=70 unit=km/h
